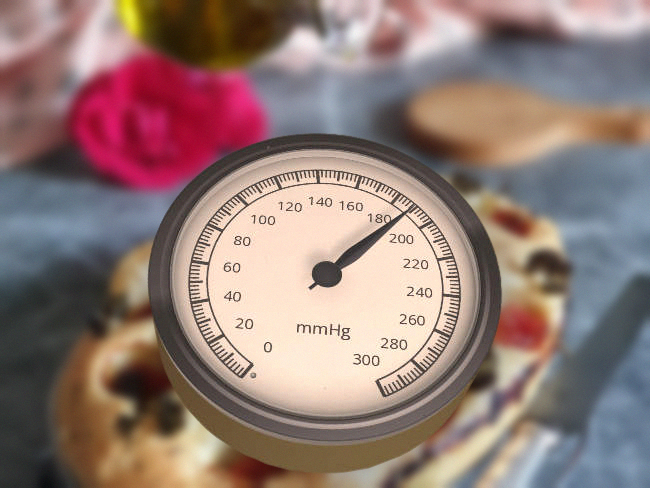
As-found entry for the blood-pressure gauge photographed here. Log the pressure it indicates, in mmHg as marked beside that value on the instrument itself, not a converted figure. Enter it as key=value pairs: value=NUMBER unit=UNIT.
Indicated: value=190 unit=mmHg
